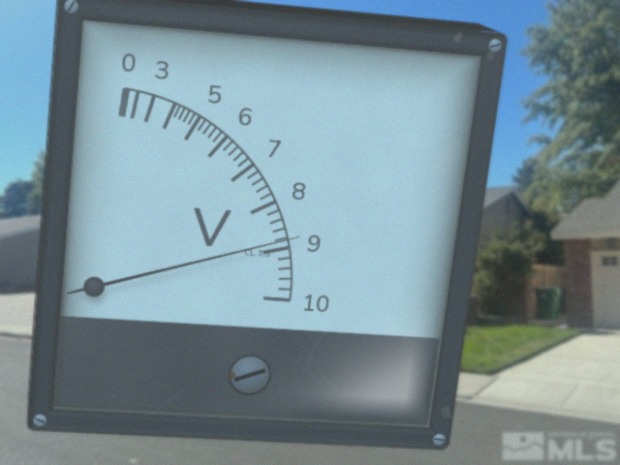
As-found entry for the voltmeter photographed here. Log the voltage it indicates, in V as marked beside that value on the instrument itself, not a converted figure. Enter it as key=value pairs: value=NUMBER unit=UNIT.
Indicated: value=8.8 unit=V
